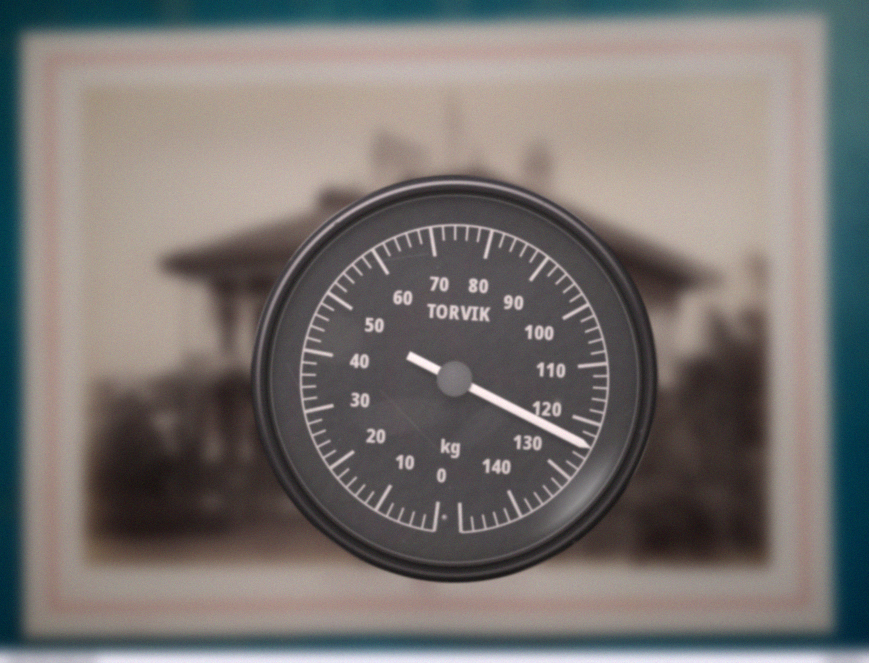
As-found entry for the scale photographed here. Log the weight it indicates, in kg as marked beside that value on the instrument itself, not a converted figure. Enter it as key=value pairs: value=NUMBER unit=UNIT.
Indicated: value=124 unit=kg
